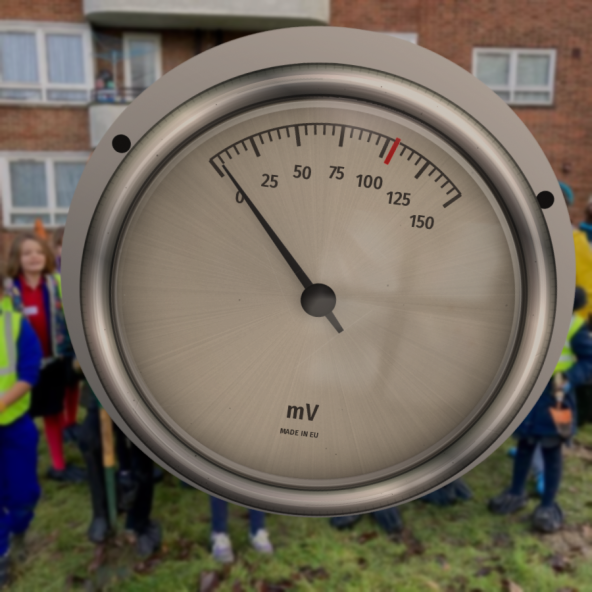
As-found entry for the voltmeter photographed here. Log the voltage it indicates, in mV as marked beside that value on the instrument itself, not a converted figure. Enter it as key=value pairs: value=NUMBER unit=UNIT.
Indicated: value=5 unit=mV
